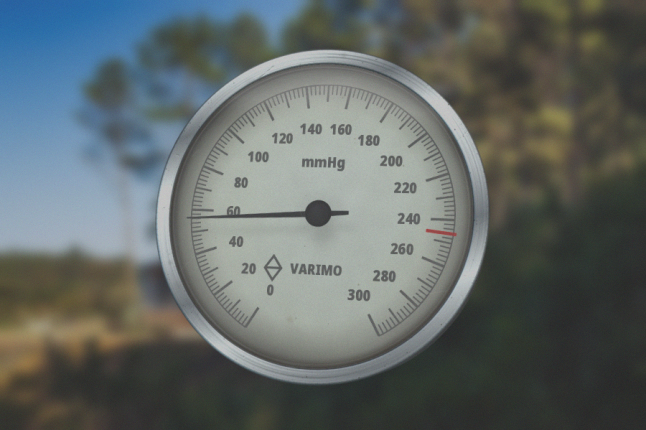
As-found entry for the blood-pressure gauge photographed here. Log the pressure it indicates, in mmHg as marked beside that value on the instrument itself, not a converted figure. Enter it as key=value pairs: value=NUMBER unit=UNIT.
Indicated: value=56 unit=mmHg
